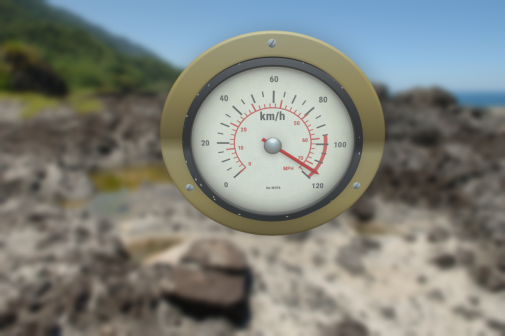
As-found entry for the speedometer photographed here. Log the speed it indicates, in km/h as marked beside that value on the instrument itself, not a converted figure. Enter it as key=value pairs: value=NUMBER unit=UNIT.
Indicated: value=115 unit=km/h
